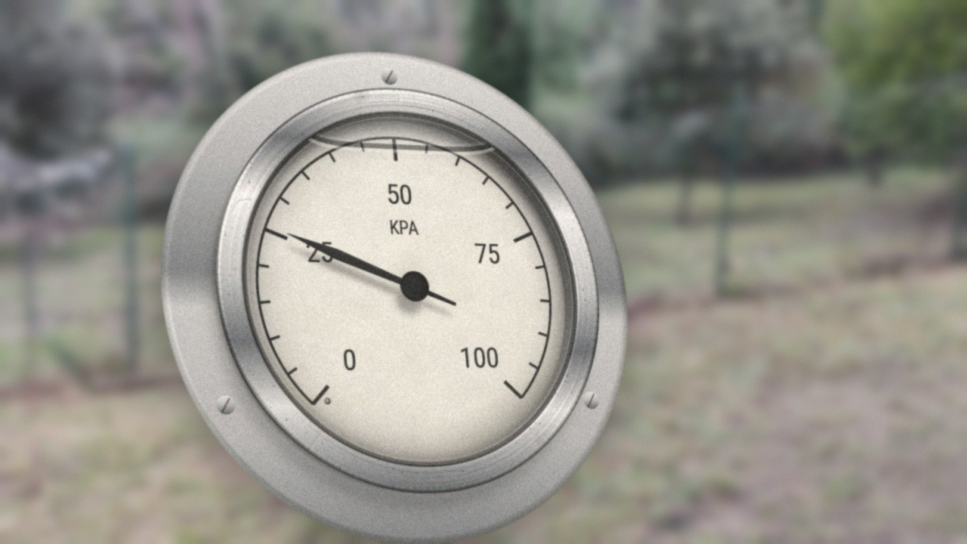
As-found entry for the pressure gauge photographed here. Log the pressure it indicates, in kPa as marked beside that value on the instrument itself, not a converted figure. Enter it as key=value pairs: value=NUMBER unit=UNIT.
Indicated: value=25 unit=kPa
